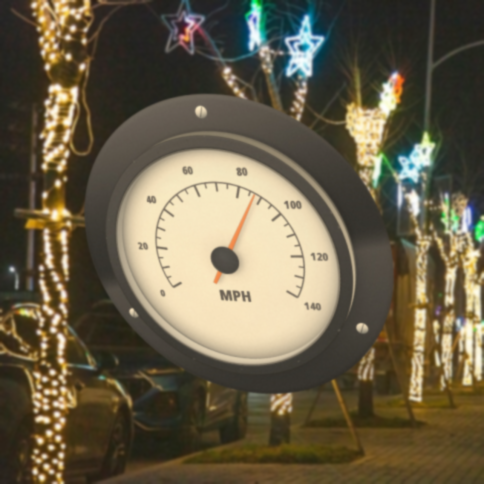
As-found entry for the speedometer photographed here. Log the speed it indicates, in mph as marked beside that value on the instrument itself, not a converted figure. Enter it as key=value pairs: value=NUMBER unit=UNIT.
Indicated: value=87.5 unit=mph
